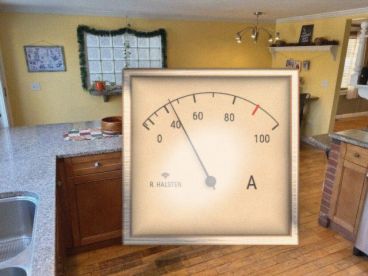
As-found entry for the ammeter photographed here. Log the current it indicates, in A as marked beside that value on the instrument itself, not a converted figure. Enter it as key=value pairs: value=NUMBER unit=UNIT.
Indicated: value=45 unit=A
